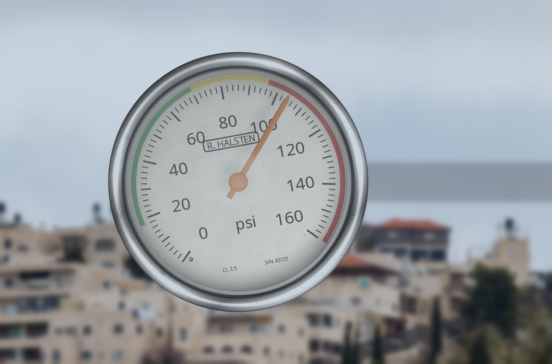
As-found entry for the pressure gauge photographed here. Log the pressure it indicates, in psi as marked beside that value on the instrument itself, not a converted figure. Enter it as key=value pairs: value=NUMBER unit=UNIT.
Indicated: value=104 unit=psi
